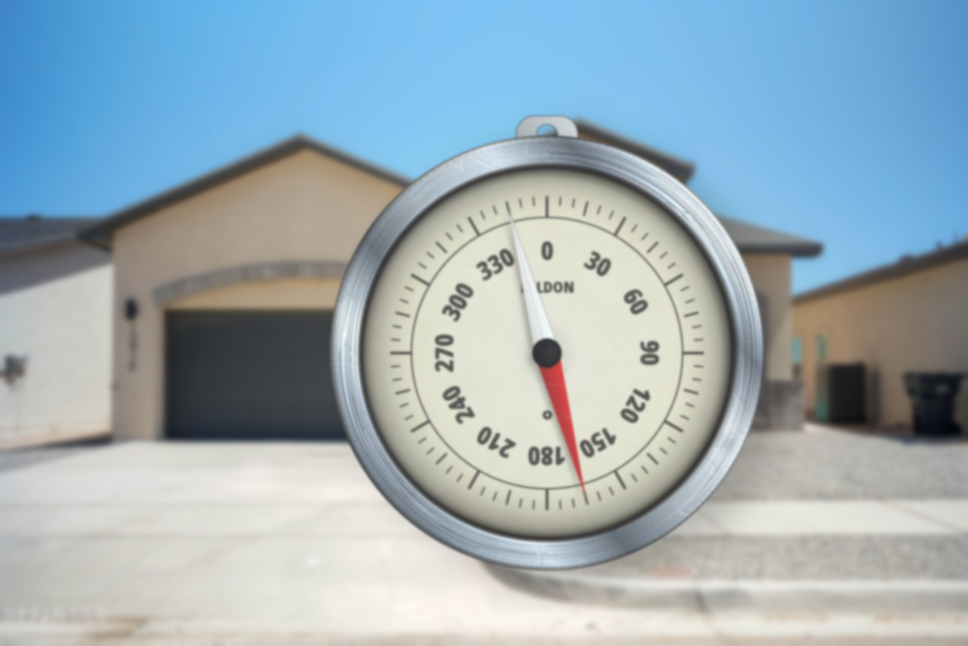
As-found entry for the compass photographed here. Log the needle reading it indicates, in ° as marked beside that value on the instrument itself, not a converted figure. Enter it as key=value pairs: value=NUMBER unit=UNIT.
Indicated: value=165 unit=°
